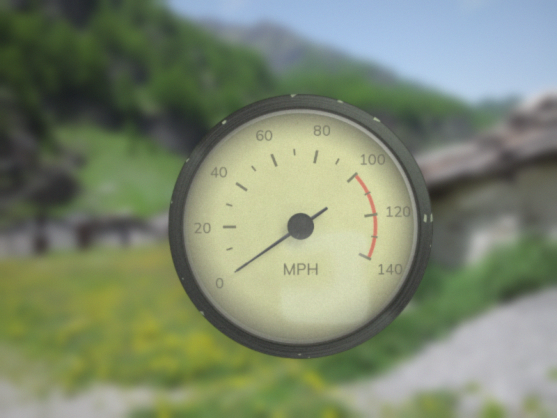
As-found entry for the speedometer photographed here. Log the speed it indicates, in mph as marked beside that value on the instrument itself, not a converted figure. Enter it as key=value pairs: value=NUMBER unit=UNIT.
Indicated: value=0 unit=mph
